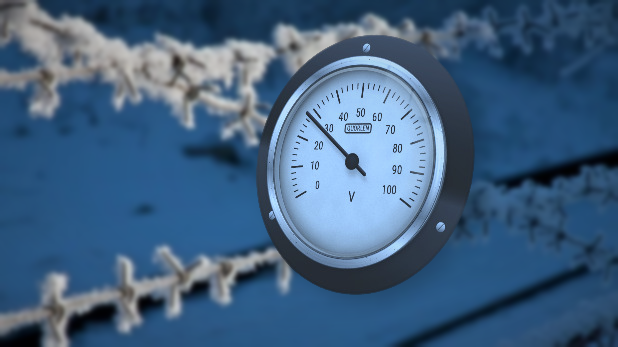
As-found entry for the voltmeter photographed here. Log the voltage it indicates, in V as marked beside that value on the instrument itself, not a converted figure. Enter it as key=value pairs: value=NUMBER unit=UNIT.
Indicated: value=28 unit=V
